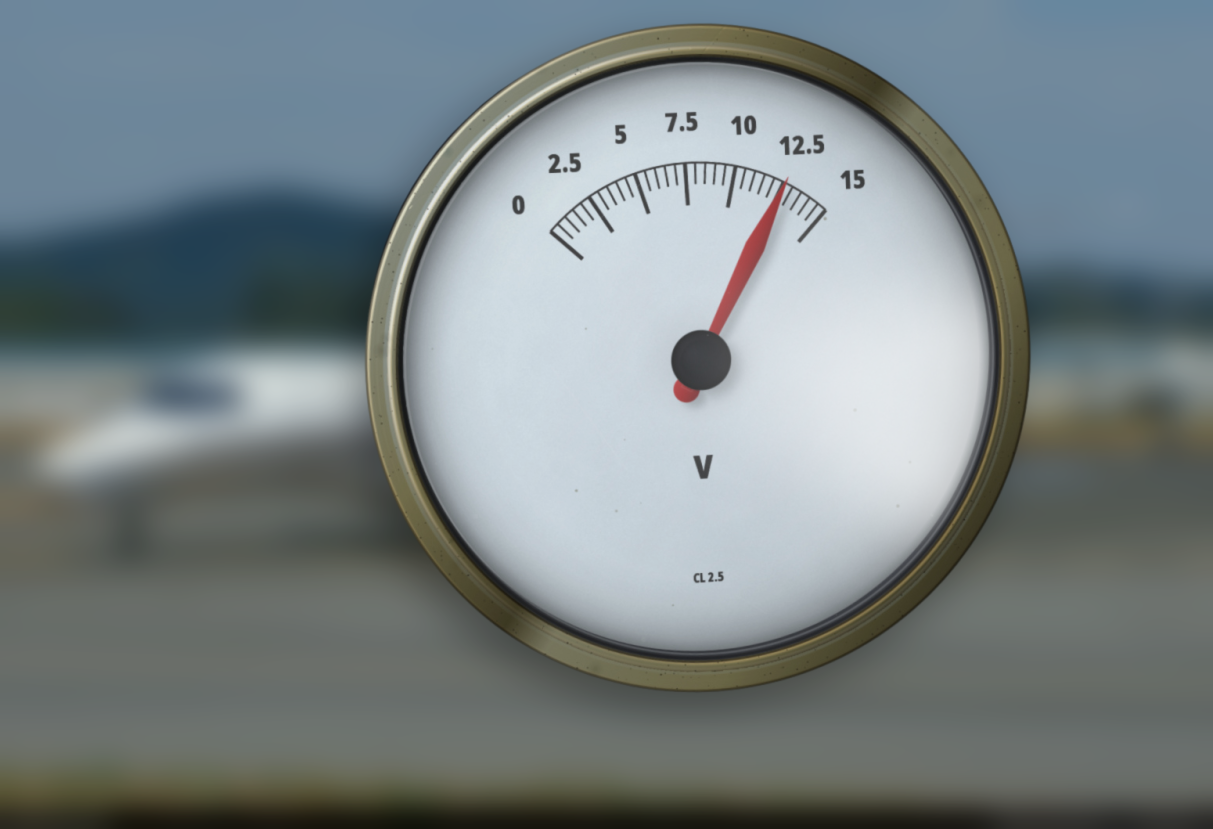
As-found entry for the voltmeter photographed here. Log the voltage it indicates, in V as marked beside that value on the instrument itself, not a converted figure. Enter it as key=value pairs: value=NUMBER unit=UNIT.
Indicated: value=12.5 unit=V
